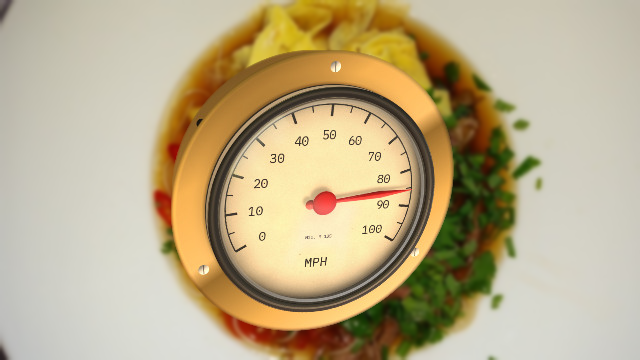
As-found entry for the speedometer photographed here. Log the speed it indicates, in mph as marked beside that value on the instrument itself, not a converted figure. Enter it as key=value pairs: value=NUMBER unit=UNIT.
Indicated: value=85 unit=mph
